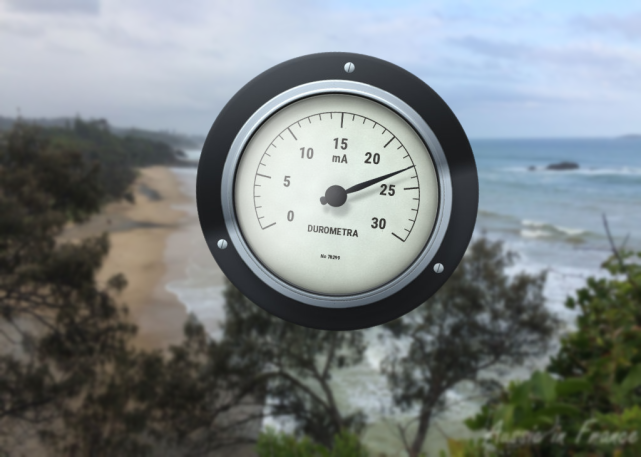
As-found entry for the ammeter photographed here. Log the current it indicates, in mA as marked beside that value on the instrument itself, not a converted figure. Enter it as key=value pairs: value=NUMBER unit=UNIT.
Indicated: value=23 unit=mA
